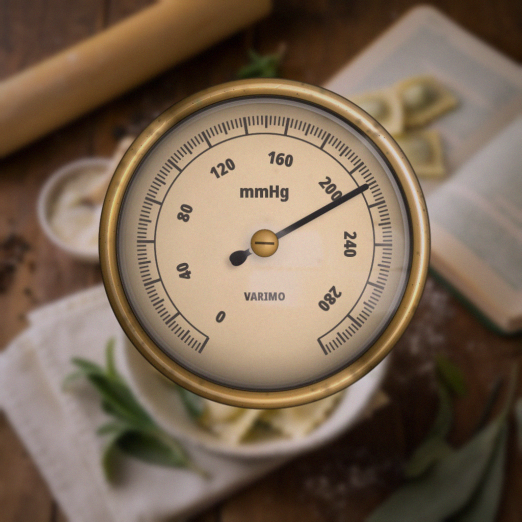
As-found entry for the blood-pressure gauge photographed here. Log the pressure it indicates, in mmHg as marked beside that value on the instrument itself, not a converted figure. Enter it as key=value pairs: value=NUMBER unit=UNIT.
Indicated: value=210 unit=mmHg
